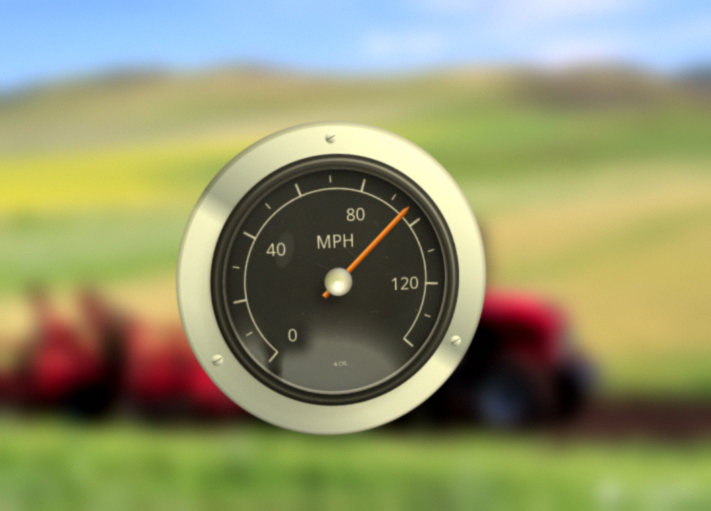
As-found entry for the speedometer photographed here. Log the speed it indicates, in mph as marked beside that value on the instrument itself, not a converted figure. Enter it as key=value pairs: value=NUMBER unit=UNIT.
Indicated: value=95 unit=mph
